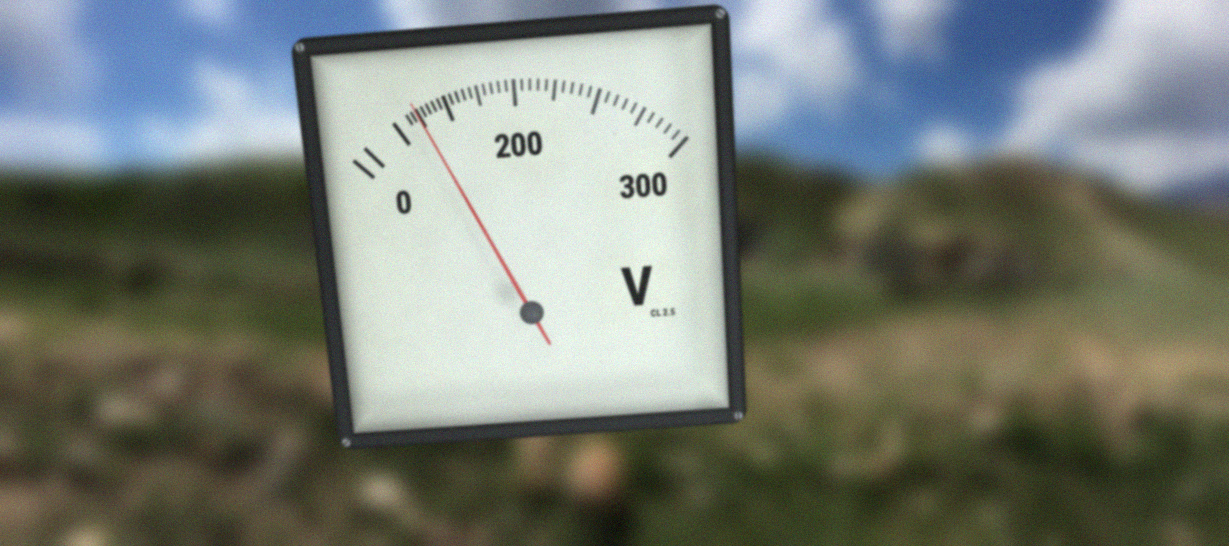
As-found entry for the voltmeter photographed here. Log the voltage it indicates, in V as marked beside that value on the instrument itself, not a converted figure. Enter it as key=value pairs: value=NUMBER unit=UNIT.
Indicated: value=125 unit=V
